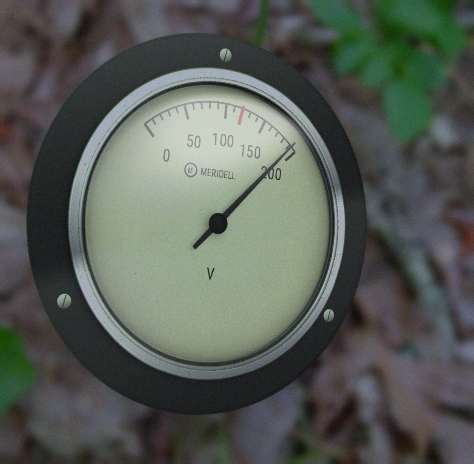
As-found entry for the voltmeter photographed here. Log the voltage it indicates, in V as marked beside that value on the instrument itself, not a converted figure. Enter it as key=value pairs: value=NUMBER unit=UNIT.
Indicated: value=190 unit=V
